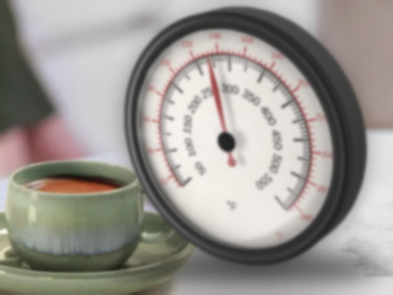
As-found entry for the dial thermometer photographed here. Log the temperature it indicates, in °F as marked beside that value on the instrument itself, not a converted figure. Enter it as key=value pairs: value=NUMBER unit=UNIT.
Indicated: value=275 unit=°F
